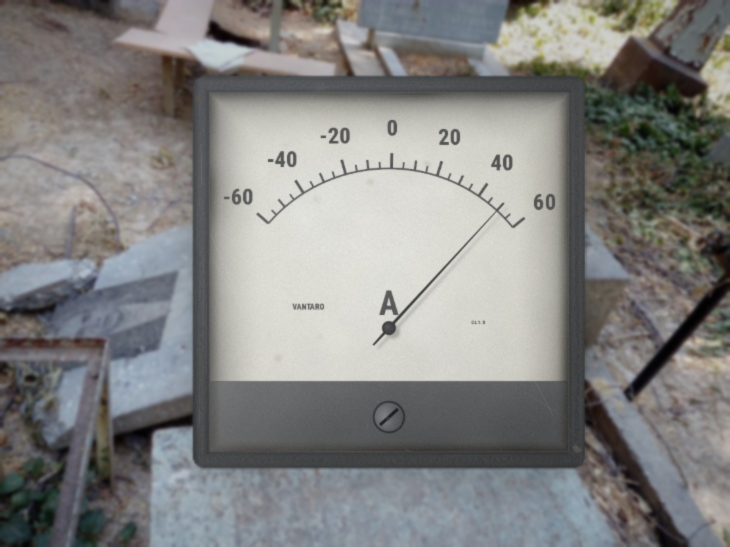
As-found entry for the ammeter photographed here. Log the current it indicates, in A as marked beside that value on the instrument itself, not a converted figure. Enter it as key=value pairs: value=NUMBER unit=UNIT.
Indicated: value=50 unit=A
